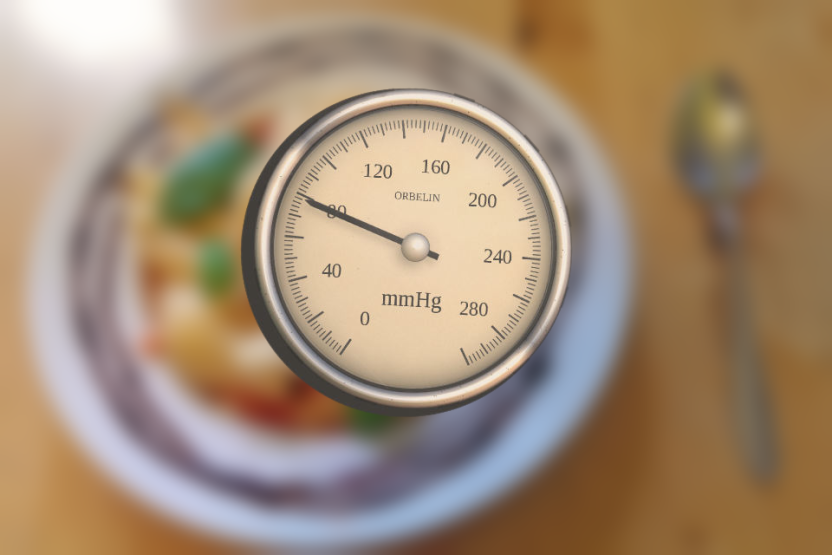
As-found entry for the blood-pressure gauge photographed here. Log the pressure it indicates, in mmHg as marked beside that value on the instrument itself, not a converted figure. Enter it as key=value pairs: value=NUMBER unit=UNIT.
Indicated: value=78 unit=mmHg
